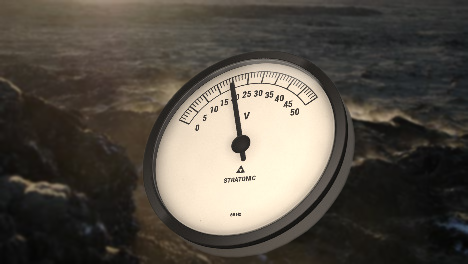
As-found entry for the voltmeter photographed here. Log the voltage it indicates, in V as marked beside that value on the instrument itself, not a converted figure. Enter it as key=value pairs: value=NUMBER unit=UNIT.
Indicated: value=20 unit=V
